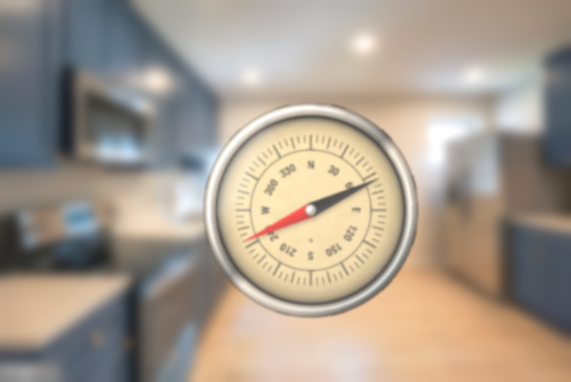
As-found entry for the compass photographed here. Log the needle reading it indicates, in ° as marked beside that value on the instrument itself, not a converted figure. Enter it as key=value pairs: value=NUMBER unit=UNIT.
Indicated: value=245 unit=°
